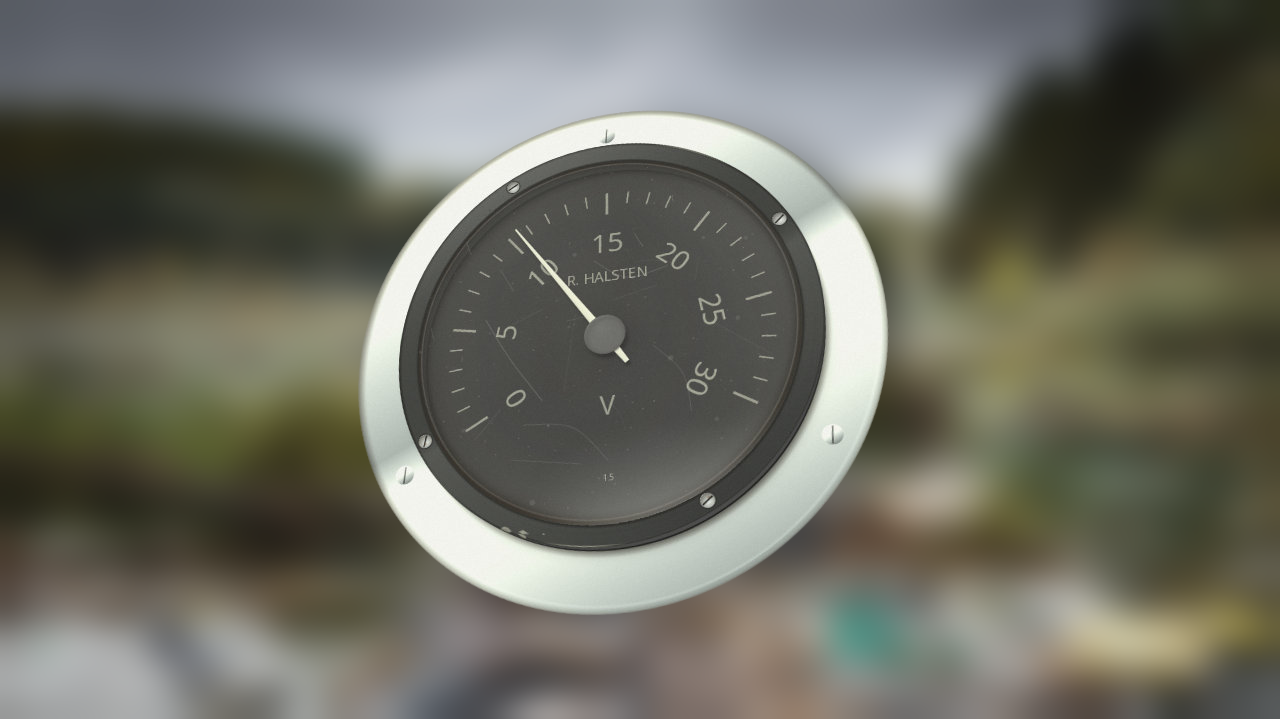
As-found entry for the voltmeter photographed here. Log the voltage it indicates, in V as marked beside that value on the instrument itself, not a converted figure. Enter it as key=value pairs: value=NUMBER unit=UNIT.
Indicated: value=10.5 unit=V
